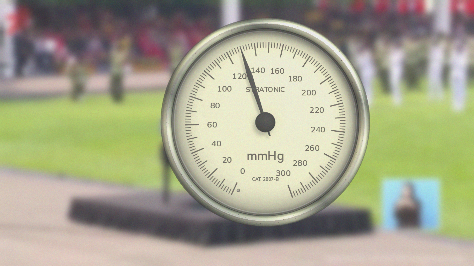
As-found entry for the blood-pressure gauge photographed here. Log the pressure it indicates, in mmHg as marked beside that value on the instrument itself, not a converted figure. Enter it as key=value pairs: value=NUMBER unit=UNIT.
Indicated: value=130 unit=mmHg
